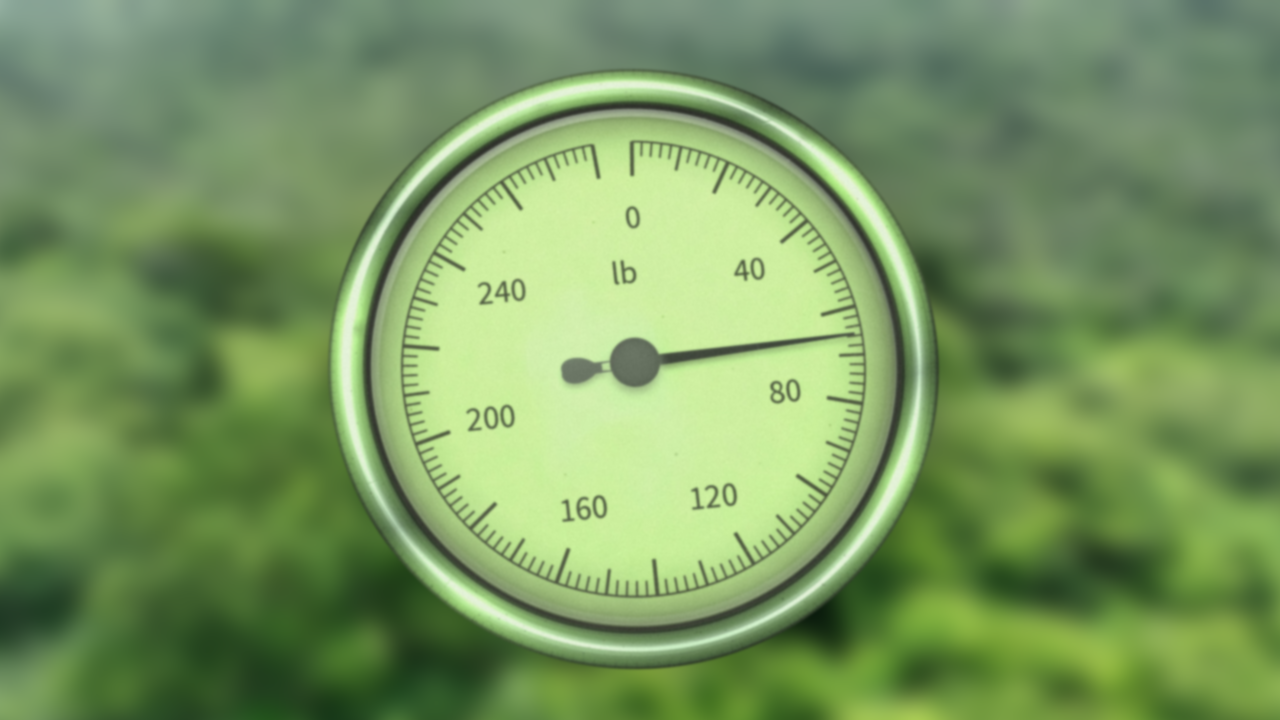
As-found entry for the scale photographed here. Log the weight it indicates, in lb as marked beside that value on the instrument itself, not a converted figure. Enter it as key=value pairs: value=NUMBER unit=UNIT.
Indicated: value=66 unit=lb
